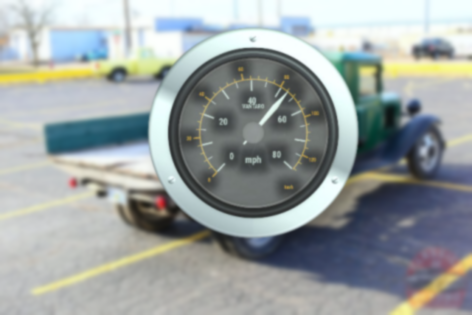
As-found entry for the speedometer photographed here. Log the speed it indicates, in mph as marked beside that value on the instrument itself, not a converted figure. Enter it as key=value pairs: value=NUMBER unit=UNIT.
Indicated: value=52.5 unit=mph
